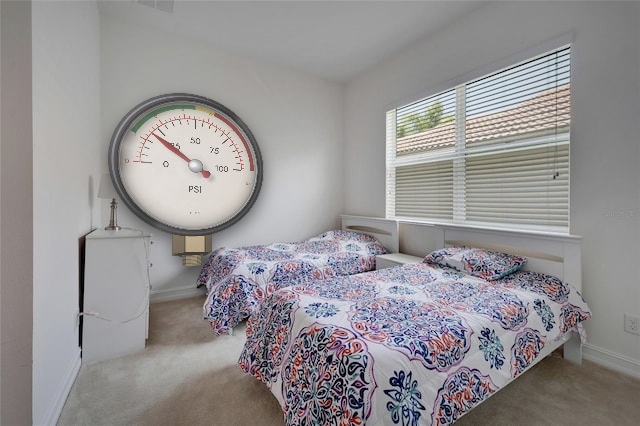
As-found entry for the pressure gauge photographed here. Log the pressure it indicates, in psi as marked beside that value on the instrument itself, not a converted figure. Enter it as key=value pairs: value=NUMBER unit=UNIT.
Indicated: value=20 unit=psi
